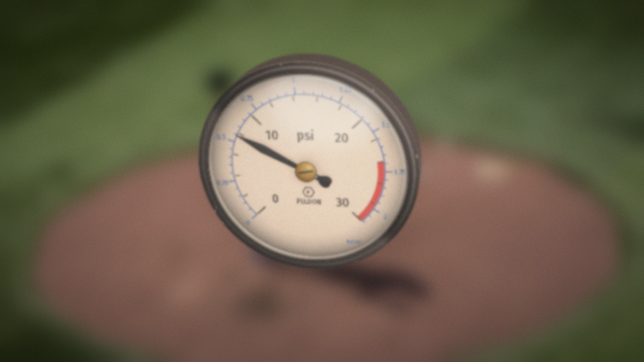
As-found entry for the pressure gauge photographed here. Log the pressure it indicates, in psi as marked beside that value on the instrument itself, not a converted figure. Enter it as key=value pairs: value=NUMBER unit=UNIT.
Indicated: value=8 unit=psi
